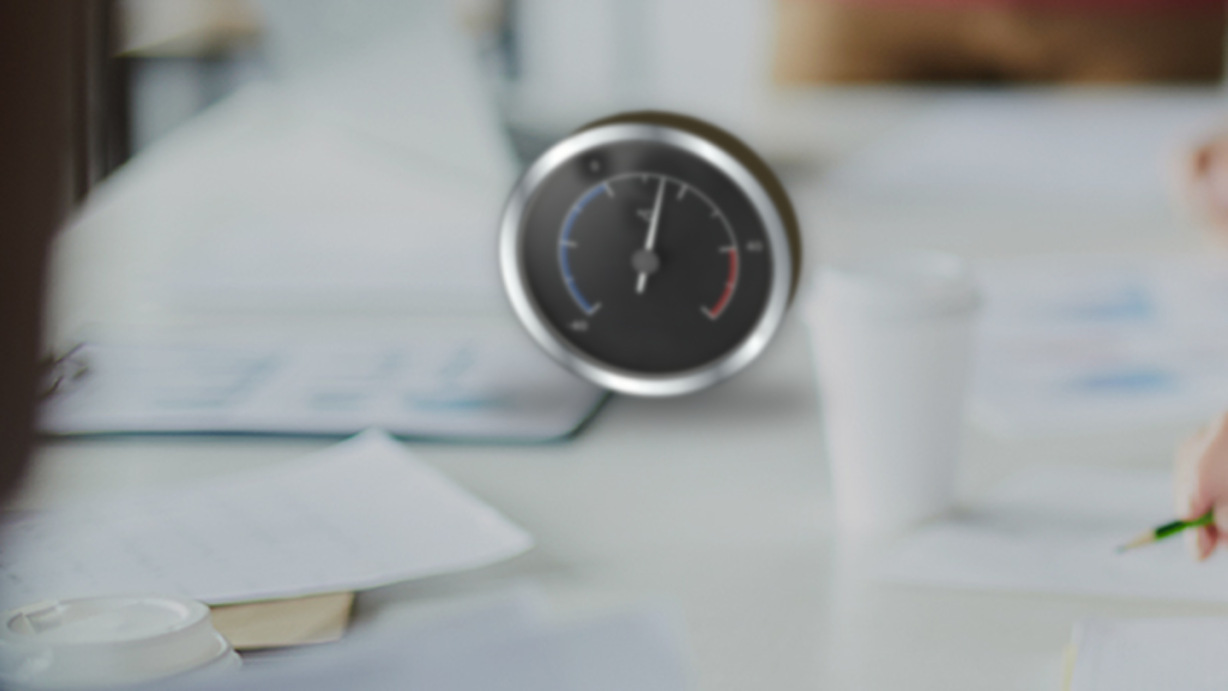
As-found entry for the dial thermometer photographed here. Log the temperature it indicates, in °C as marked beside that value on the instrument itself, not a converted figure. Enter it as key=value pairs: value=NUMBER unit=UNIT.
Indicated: value=15 unit=°C
